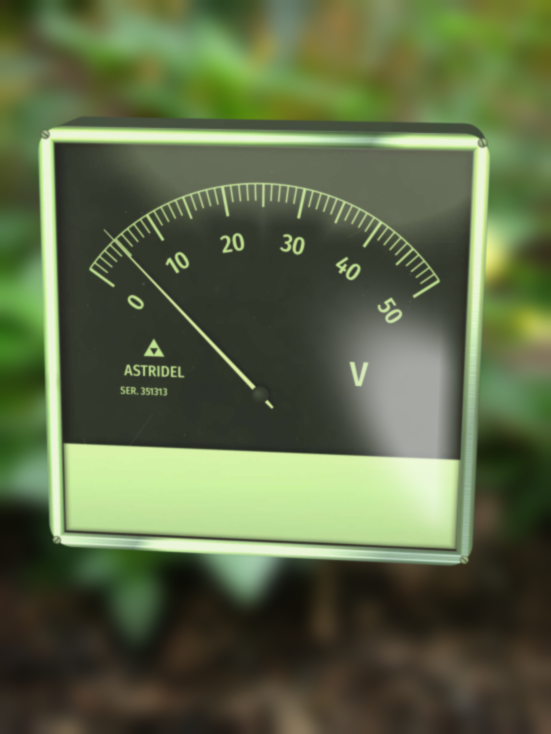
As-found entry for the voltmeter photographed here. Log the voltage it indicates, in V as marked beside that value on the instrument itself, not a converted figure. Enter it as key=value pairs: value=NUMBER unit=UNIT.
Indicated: value=5 unit=V
